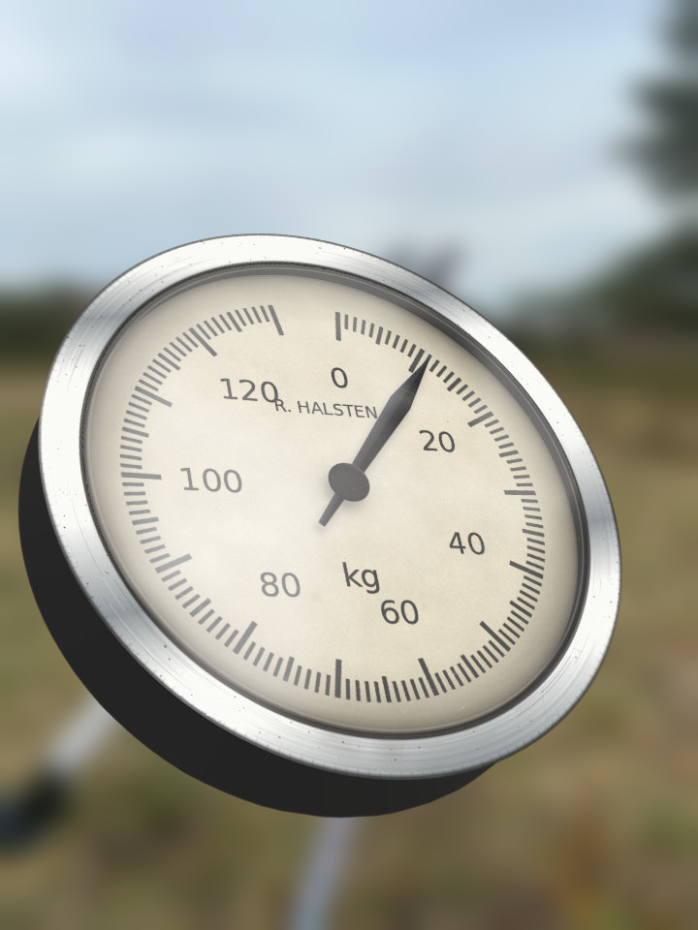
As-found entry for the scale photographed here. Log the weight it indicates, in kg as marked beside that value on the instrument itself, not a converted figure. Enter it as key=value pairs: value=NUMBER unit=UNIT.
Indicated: value=11 unit=kg
